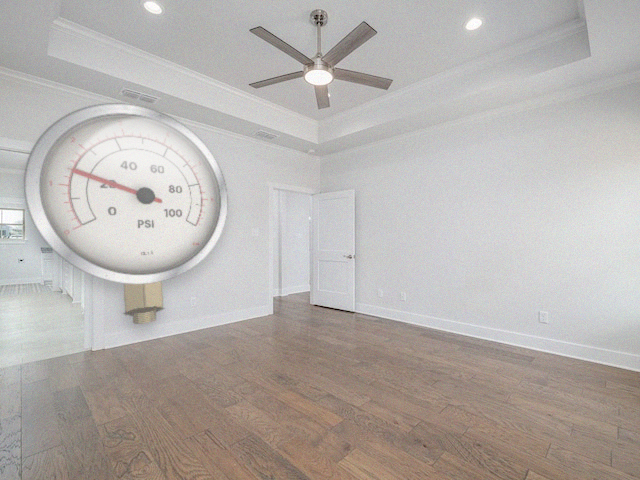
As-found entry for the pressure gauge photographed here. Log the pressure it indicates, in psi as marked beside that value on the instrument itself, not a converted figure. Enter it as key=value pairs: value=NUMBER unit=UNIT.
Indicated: value=20 unit=psi
